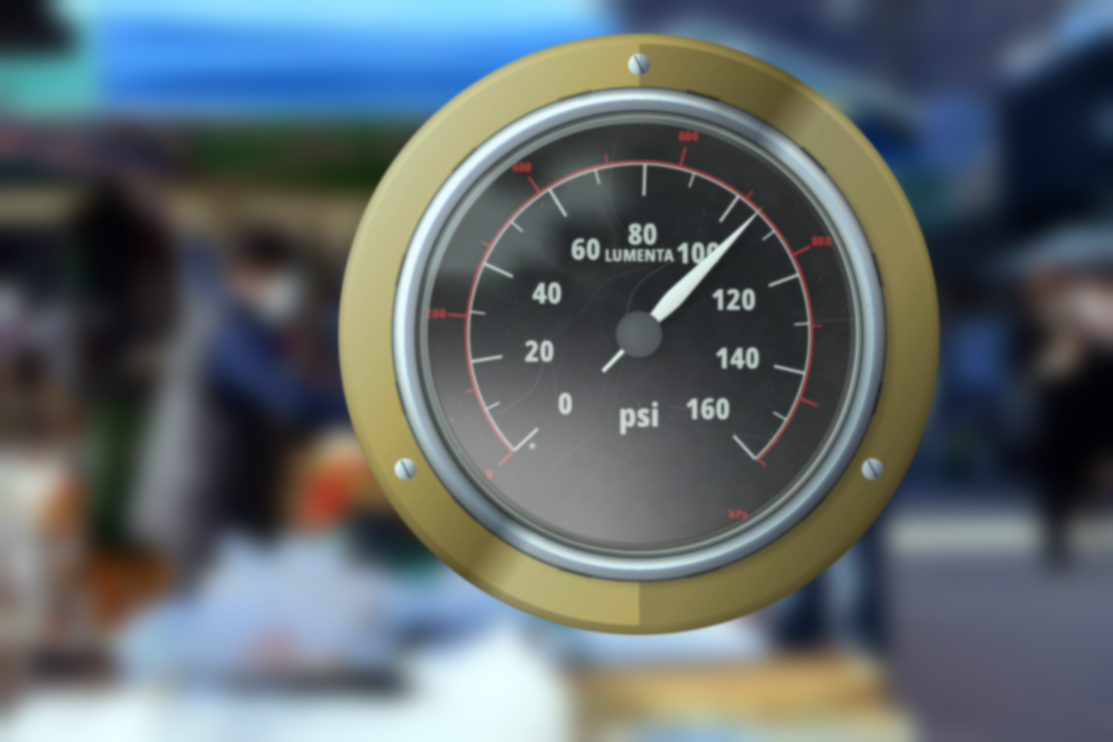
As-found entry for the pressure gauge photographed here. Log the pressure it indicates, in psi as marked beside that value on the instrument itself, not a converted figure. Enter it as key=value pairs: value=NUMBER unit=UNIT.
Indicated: value=105 unit=psi
